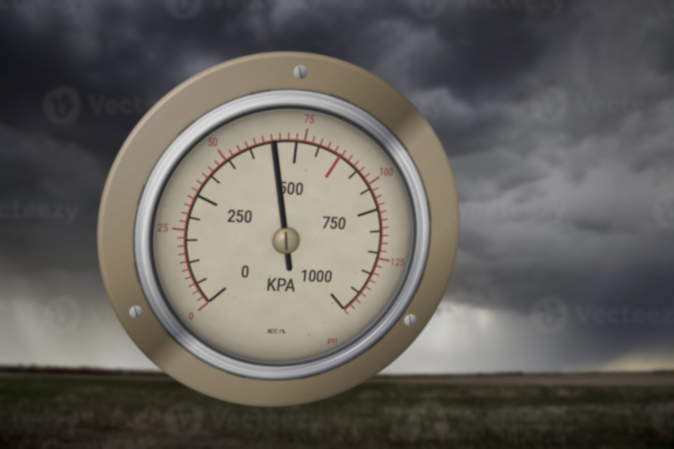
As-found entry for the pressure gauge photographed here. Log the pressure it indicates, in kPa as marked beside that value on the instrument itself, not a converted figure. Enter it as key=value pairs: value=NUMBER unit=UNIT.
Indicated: value=450 unit=kPa
